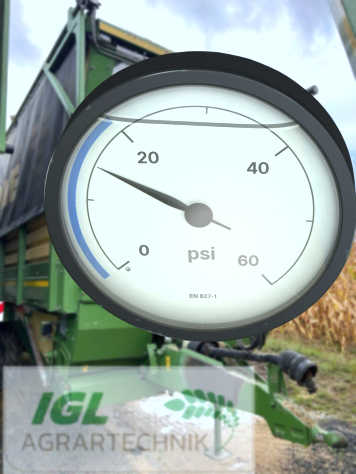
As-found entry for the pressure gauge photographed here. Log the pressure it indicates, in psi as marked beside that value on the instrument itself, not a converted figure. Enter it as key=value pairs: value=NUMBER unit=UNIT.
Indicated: value=15 unit=psi
